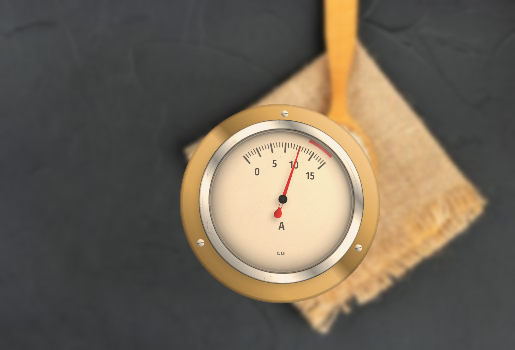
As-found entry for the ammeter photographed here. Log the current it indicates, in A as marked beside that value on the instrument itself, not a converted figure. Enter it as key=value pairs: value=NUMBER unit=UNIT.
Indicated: value=10 unit=A
